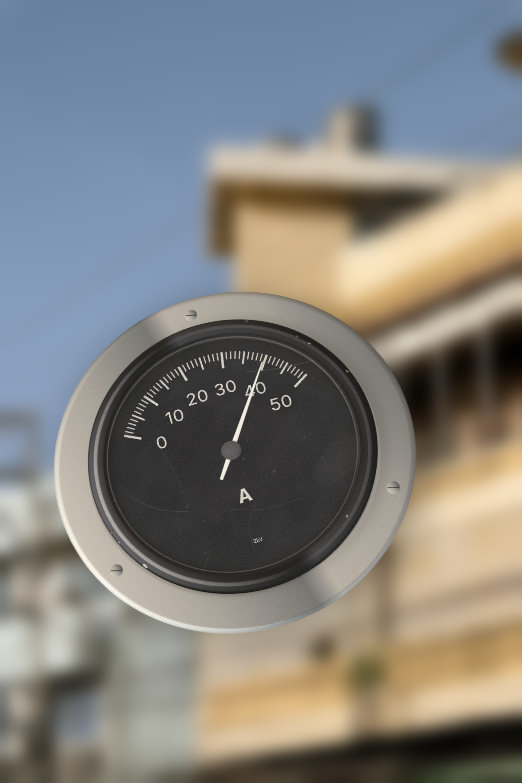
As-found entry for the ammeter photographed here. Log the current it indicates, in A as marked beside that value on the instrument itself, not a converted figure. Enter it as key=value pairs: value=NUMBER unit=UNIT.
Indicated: value=40 unit=A
